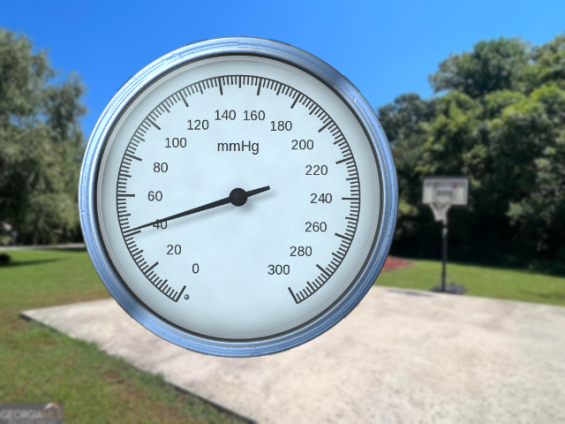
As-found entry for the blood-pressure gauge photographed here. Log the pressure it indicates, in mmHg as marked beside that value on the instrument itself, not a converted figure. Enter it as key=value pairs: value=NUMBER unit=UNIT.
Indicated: value=42 unit=mmHg
